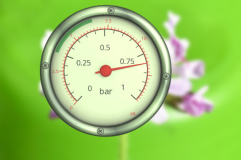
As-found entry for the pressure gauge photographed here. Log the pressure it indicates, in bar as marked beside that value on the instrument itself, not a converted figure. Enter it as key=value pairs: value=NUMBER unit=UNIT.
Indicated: value=0.8 unit=bar
